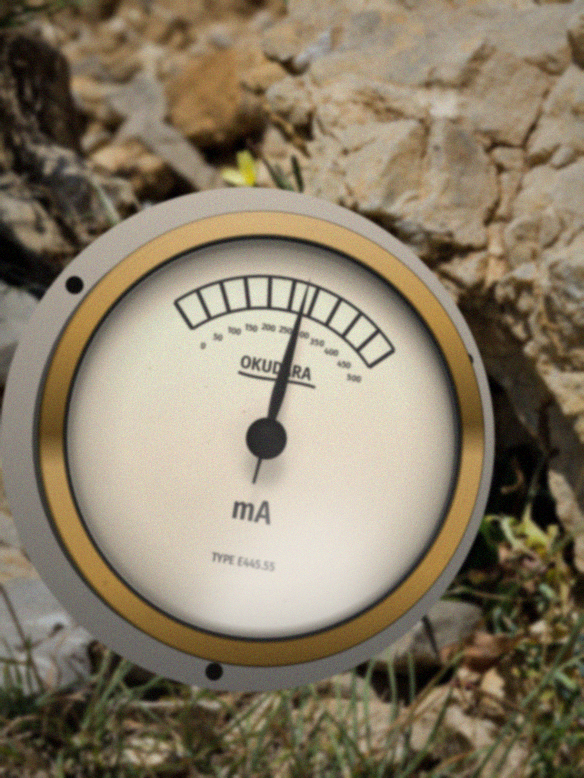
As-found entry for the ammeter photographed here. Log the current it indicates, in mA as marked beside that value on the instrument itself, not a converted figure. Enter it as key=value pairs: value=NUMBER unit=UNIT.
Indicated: value=275 unit=mA
